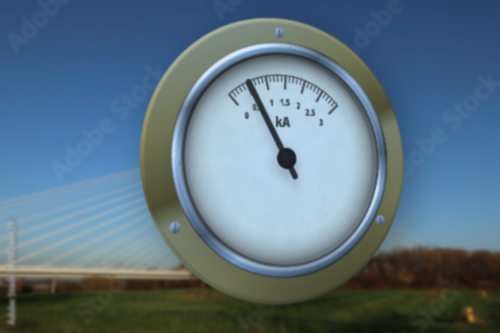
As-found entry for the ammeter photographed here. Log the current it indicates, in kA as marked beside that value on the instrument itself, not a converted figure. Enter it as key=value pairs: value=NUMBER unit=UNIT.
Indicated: value=0.5 unit=kA
